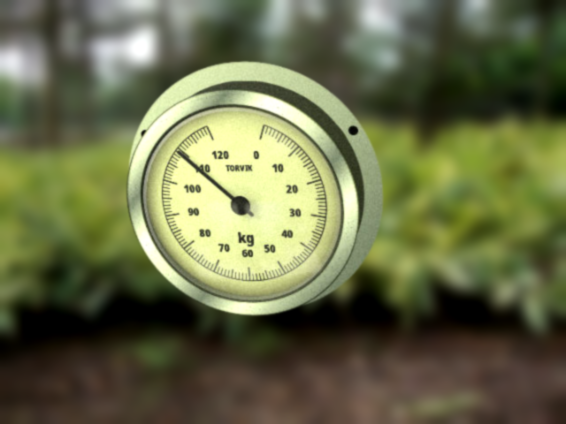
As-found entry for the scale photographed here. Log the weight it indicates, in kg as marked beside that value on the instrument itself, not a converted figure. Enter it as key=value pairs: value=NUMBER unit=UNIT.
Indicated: value=110 unit=kg
